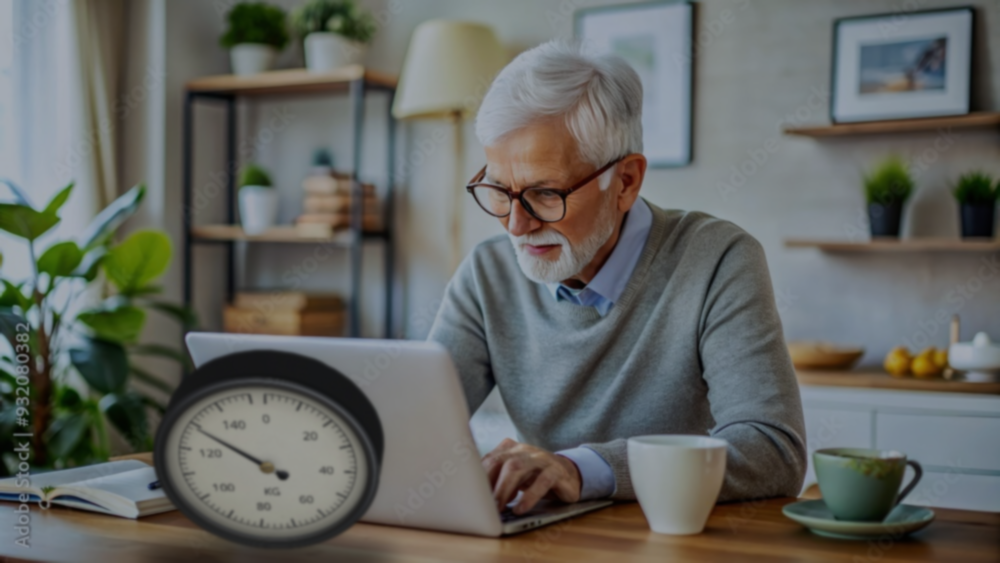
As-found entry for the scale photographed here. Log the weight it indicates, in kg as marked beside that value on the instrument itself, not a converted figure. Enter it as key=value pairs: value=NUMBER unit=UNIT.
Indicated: value=130 unit=kg
